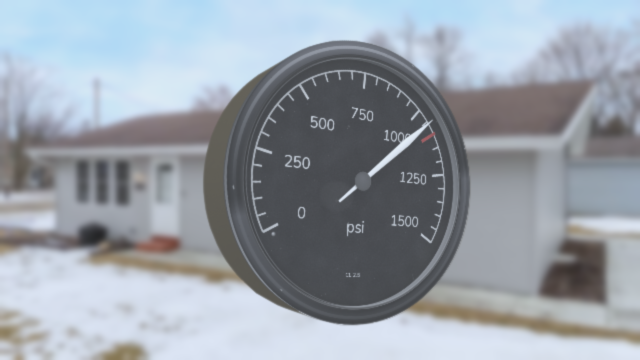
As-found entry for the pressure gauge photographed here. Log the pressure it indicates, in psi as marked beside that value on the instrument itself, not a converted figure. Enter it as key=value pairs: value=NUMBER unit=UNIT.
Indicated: value=1050 unit=psi
